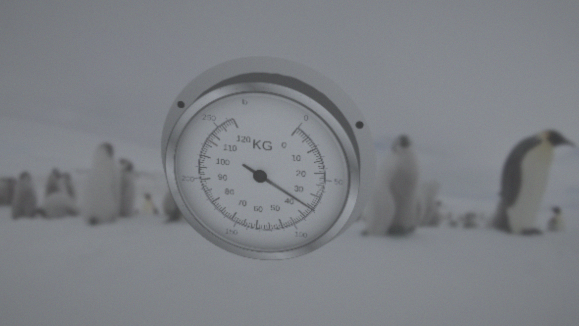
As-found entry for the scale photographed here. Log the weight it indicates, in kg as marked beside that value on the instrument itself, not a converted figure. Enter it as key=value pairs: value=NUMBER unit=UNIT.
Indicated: value=35 unit=kg
